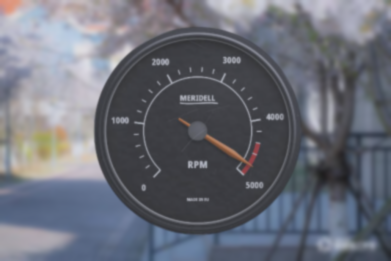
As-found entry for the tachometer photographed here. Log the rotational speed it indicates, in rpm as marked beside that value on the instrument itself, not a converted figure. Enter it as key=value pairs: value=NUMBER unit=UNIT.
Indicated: value=4800 unit=rpm
